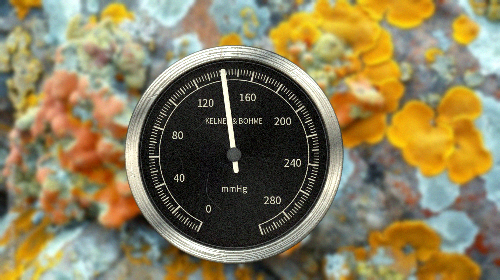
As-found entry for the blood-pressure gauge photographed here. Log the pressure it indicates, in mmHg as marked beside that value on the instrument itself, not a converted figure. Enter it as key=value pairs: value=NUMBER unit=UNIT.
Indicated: value=140 unit=mmHg
